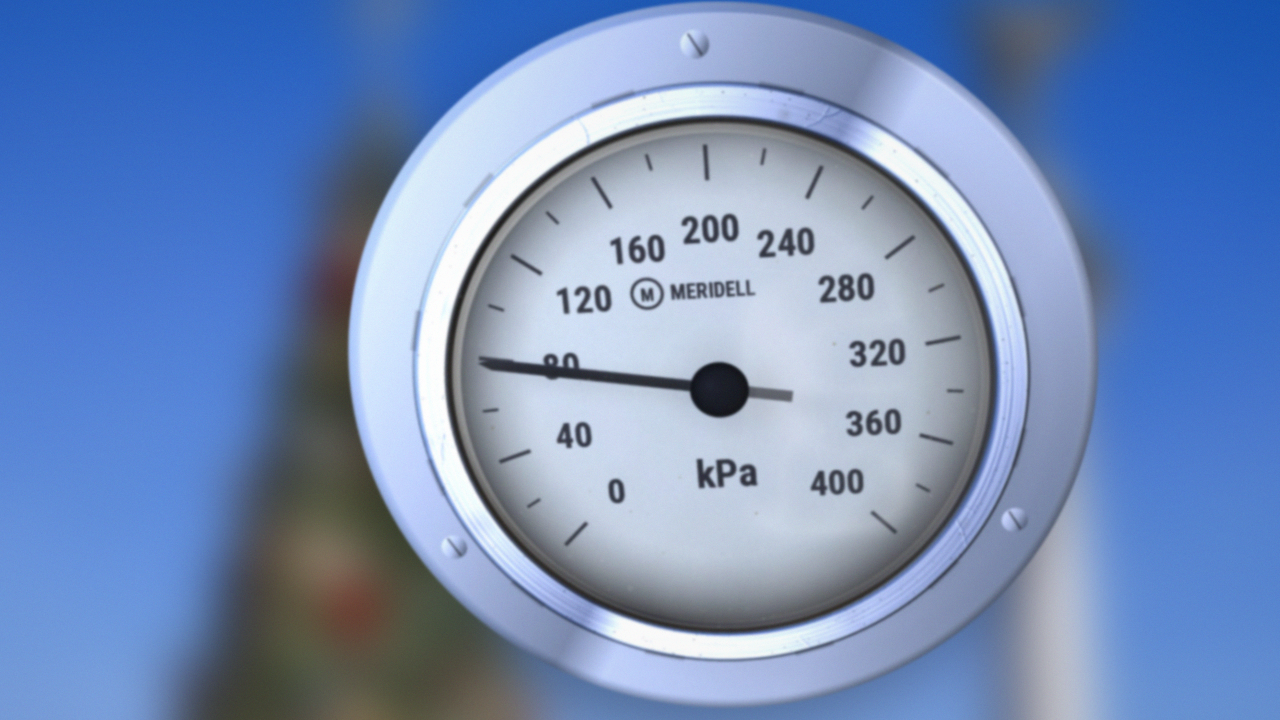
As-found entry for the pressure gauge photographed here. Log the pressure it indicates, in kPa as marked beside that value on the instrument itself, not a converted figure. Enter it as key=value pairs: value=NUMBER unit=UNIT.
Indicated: value=80 unit=kPa
